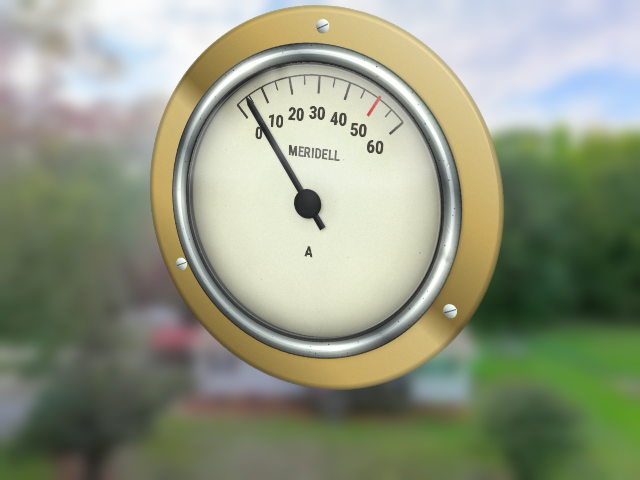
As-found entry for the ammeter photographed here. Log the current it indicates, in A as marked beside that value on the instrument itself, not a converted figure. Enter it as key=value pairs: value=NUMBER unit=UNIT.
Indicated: value=5 unit=A
